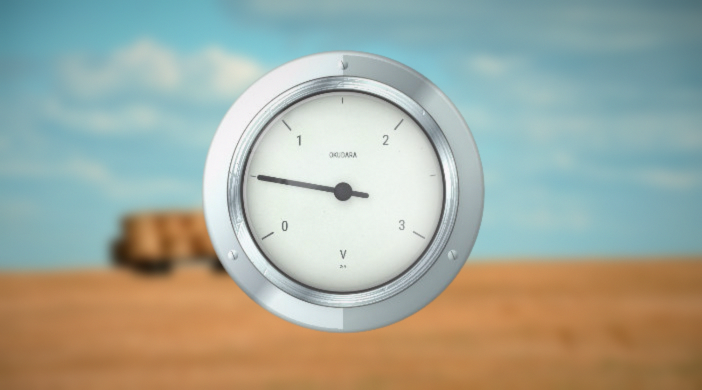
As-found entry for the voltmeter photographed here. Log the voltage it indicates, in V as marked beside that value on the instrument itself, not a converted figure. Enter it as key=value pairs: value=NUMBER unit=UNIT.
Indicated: value=0.5 unit=V
